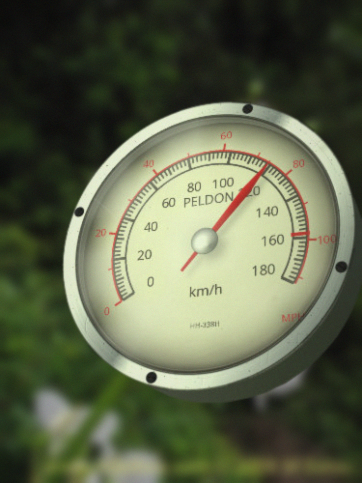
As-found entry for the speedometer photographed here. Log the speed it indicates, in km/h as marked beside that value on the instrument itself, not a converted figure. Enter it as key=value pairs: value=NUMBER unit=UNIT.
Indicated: value=120 unit=km/h
